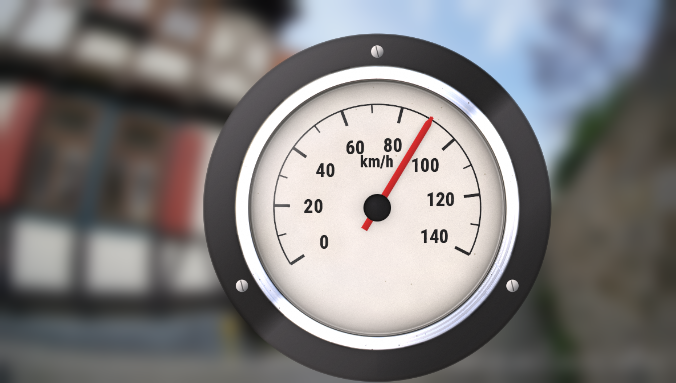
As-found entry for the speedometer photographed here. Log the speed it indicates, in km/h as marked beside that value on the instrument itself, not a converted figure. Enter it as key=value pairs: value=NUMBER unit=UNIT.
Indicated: value=90 unit=km/h
